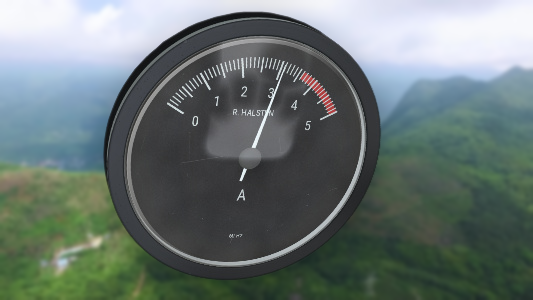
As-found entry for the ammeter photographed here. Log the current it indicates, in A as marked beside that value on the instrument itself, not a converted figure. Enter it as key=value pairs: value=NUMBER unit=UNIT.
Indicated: value=3 unit=A
